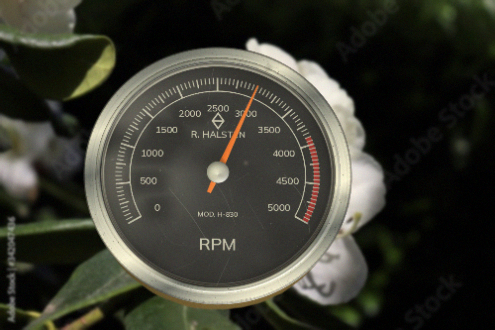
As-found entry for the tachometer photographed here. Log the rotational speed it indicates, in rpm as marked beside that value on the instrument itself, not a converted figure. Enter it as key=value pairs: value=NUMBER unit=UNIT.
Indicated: value=3000 unit=rpm
